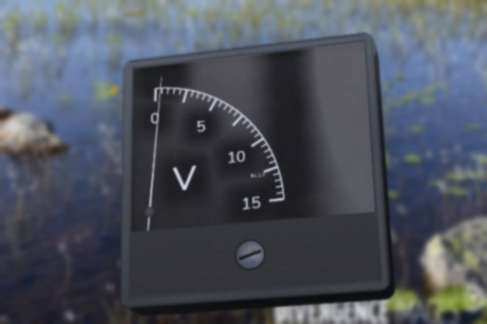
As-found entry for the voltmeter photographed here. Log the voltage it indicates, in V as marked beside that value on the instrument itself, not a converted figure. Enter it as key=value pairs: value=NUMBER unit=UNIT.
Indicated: value=0.5 unit=V
